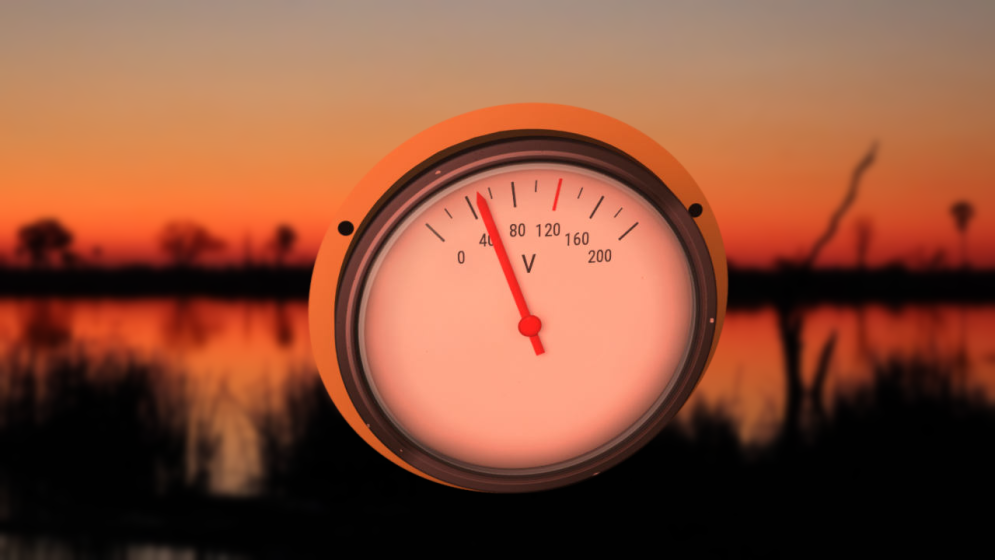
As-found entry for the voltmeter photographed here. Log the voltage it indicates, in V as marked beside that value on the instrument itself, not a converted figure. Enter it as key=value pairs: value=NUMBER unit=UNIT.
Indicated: value=50 unit=V
